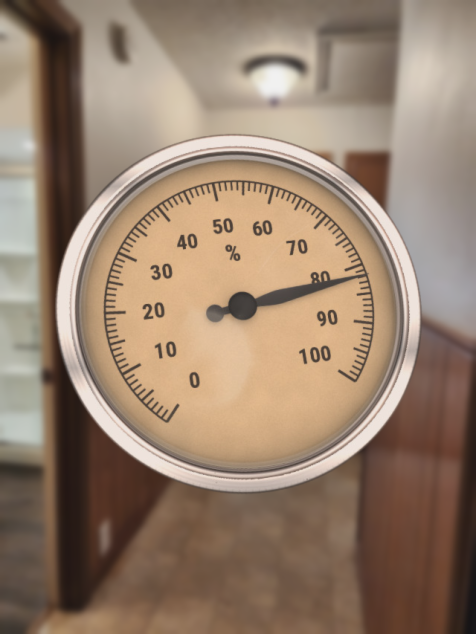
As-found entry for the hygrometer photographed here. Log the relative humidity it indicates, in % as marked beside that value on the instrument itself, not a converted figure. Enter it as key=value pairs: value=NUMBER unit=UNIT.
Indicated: value=82 unit=%
